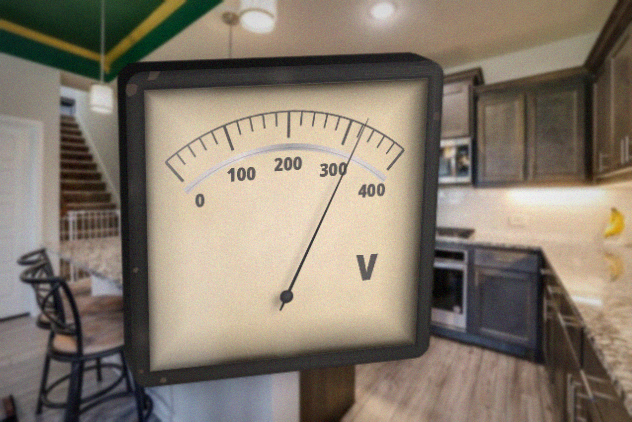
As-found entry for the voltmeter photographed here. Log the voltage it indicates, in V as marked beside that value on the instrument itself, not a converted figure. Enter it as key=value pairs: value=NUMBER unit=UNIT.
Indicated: value=320 unit=V
